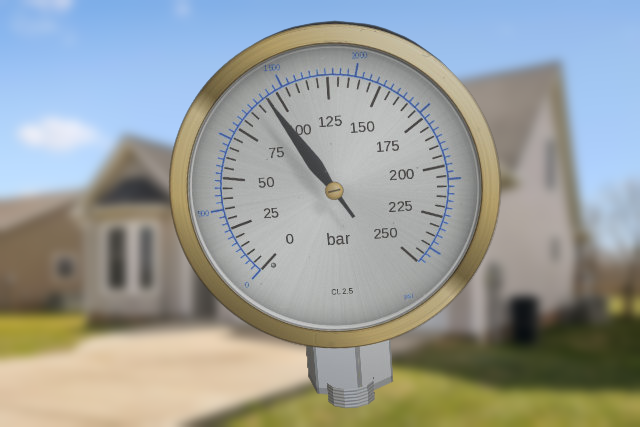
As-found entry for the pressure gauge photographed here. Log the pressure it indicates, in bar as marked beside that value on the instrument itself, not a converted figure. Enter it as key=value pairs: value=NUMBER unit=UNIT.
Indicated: value=95 unit=bar
